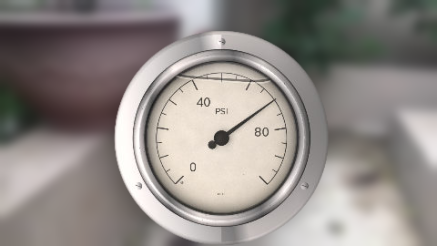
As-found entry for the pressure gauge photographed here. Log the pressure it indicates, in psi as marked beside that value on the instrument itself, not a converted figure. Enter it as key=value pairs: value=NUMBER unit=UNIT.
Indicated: value=70 unit=psi
